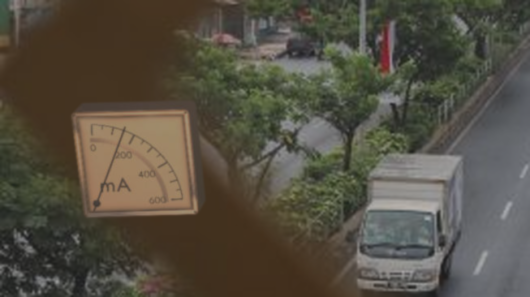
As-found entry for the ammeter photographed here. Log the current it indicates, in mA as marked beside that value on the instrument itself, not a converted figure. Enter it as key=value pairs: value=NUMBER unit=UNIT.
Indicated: value=150 unit=mA
